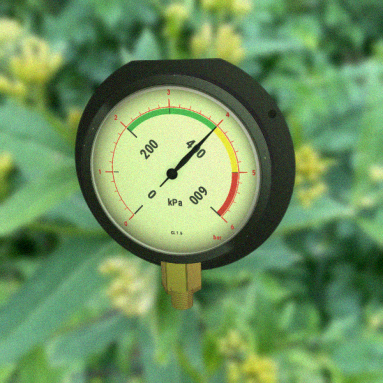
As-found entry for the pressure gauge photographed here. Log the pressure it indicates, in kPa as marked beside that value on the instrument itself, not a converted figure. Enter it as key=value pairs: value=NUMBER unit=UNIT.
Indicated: value=400 unit=kPa
